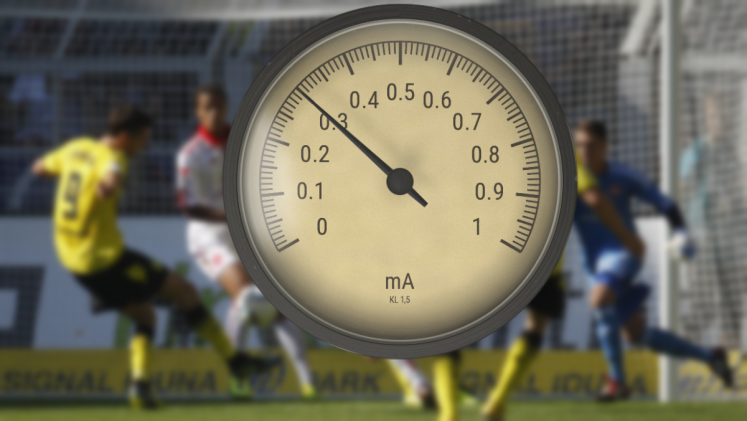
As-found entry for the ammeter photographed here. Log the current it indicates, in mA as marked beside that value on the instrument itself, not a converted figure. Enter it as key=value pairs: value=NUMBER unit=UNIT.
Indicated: value=0.3 unit=mA
